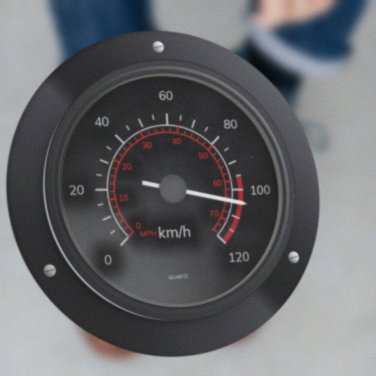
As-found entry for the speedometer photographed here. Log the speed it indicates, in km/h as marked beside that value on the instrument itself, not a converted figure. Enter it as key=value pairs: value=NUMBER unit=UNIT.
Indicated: value=105 unit=km/h
